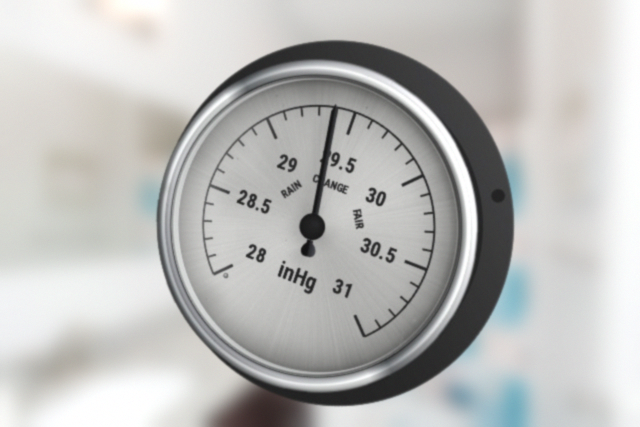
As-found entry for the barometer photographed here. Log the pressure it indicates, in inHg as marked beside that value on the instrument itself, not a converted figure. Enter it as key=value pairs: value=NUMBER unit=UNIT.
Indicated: value=29.4 unit=inHg
